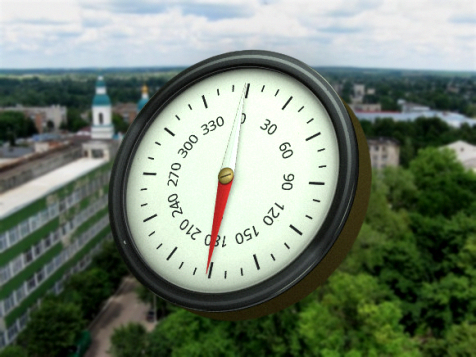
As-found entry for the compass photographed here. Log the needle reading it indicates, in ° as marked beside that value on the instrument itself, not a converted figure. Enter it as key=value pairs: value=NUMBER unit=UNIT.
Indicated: value=180 unit=°
